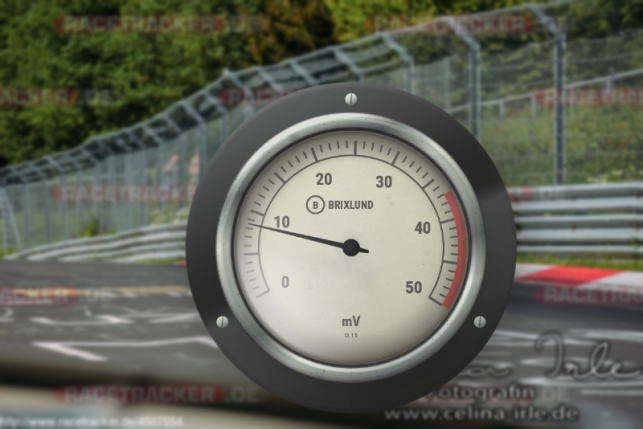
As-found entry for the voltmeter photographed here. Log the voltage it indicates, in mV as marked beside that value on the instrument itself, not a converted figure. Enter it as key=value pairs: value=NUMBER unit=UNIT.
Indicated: value=8.5 unit=mV
